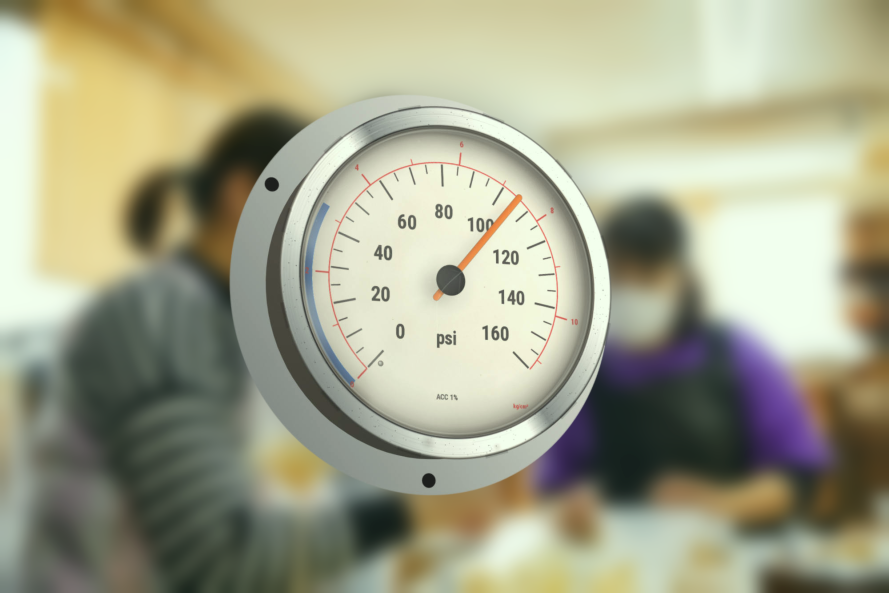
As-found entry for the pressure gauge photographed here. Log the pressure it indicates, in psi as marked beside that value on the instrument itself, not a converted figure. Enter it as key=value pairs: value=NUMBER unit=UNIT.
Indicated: value=105 unit=psi
